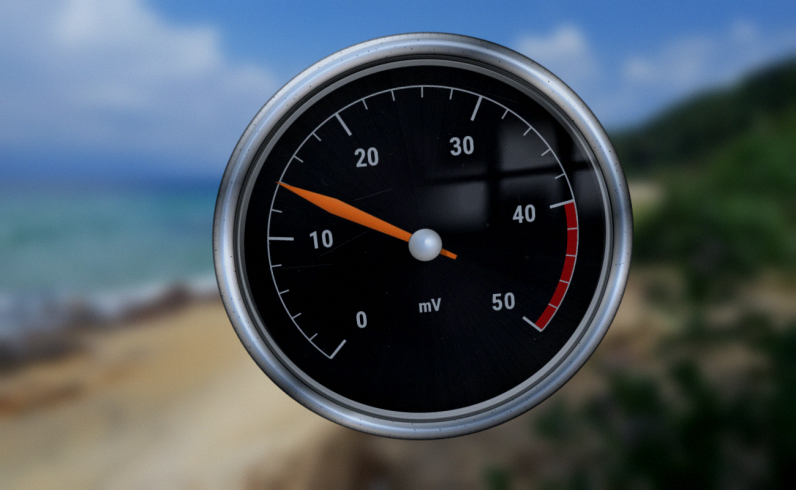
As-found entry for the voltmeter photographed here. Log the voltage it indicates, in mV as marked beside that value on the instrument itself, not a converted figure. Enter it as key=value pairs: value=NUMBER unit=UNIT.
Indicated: value=14 unit=mV
